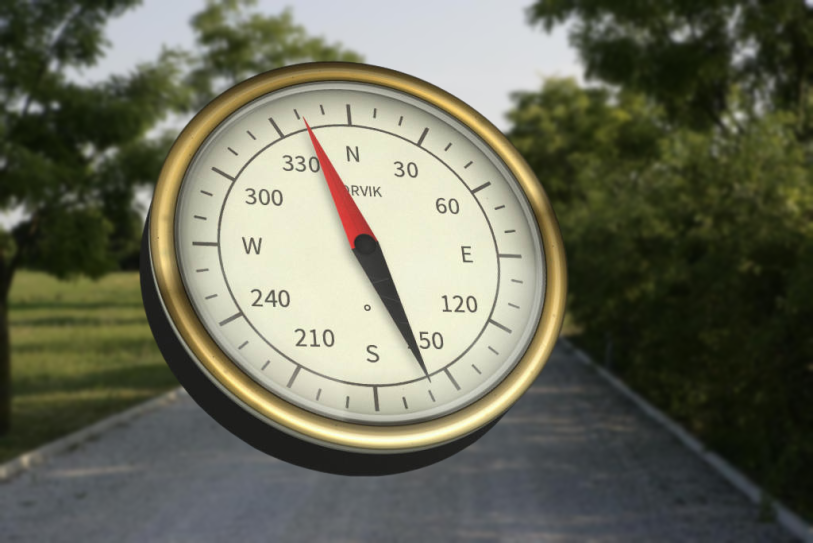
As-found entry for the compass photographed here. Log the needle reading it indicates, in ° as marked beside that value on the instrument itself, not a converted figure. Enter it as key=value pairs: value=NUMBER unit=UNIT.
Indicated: value=340 unit=°
